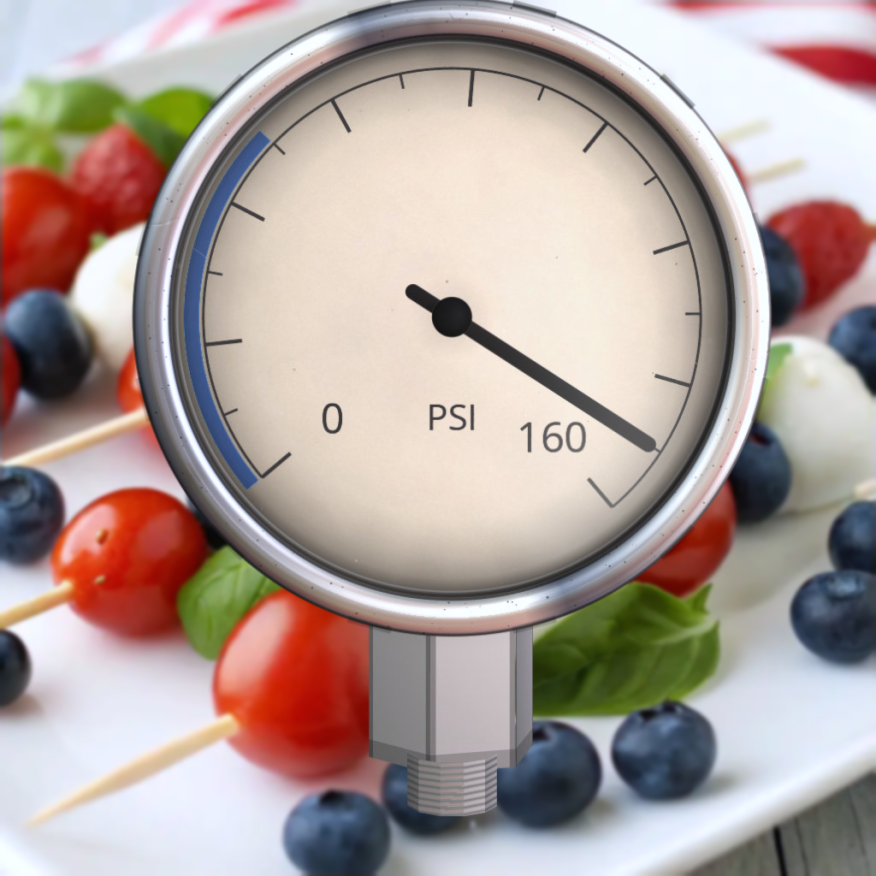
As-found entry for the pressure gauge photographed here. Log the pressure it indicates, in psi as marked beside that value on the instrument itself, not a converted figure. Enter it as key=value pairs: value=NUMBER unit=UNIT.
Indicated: value=150 unit=psi
